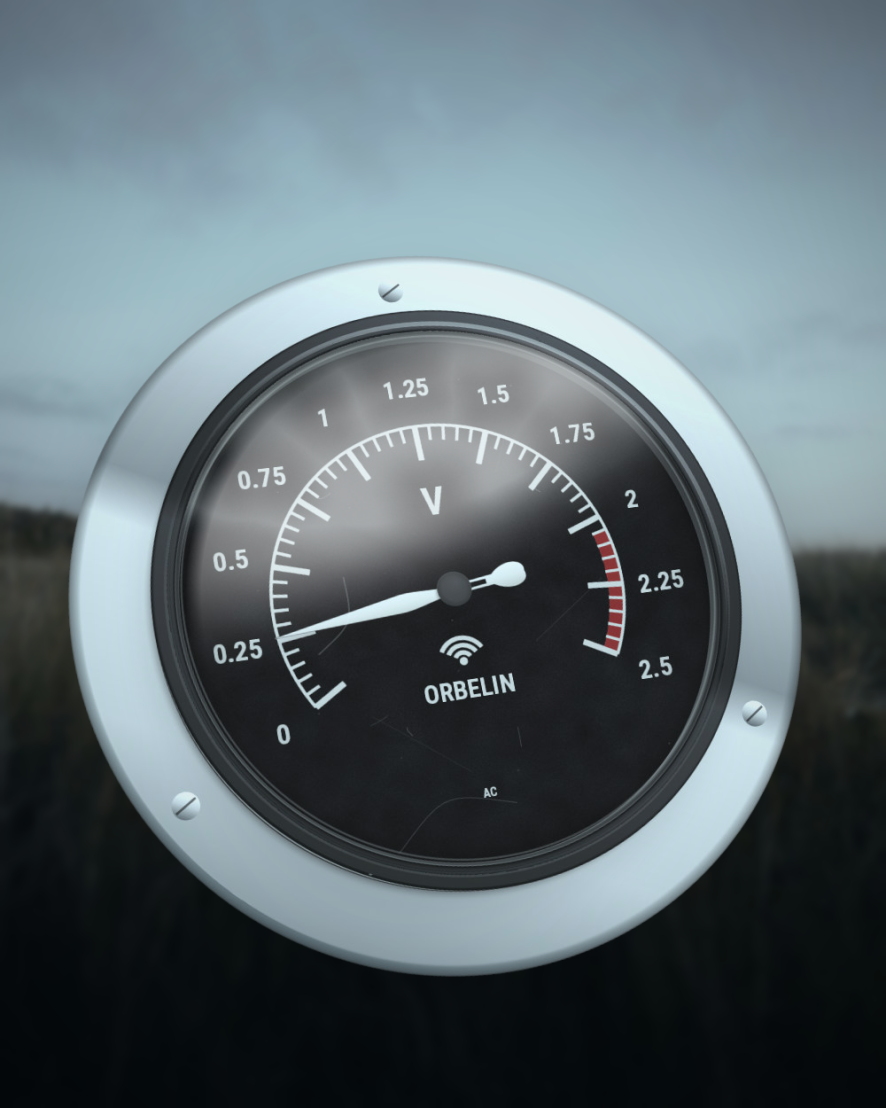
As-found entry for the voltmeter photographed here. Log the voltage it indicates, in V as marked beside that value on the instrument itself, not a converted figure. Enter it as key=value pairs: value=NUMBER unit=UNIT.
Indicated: value=0.25 unit=V
